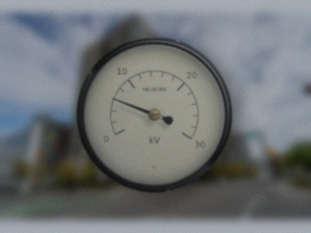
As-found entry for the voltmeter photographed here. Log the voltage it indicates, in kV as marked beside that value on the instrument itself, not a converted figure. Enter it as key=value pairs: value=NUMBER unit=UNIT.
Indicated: value=6 unit=kV
